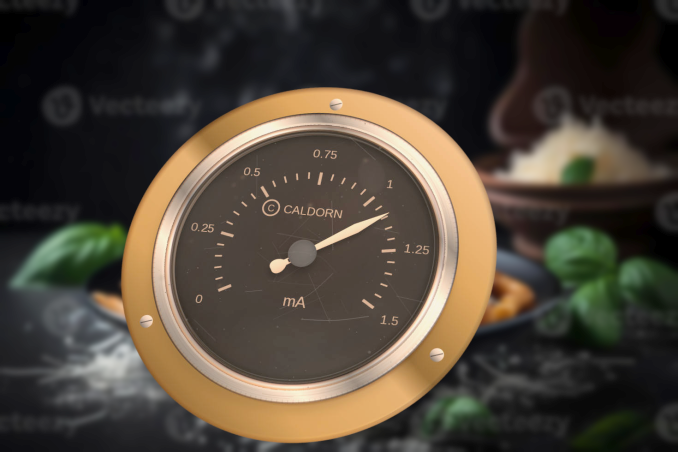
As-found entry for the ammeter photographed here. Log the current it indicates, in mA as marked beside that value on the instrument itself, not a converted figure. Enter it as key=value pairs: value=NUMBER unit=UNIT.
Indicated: value=1.1 unit=mA
